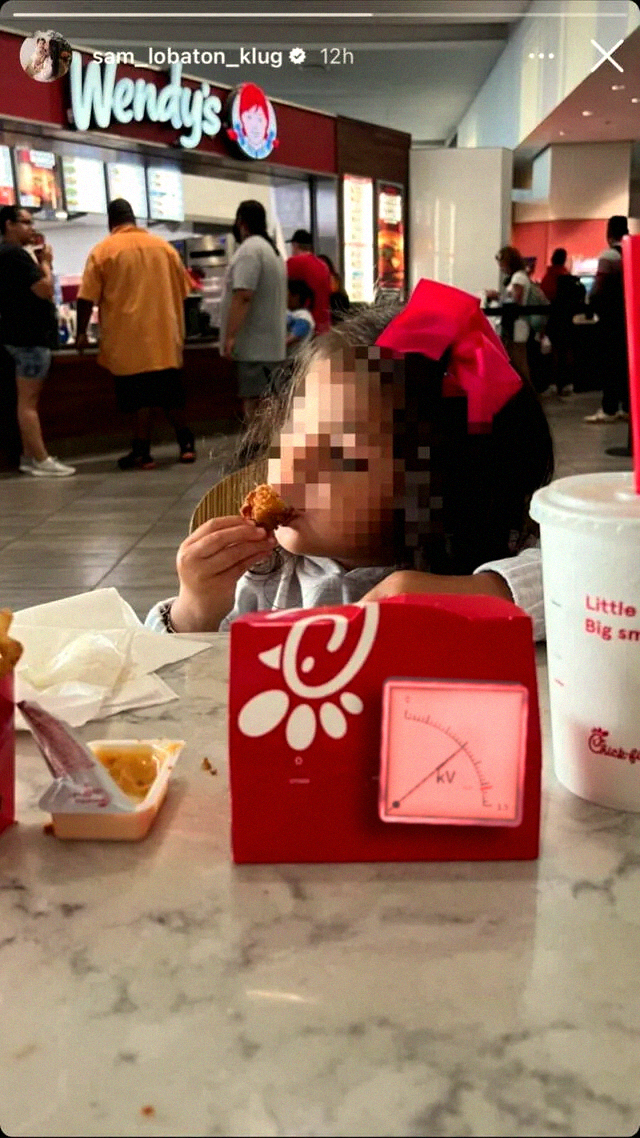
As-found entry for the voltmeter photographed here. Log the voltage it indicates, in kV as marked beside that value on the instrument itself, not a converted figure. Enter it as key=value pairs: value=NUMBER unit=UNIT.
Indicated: value=0.75 unit=kV
